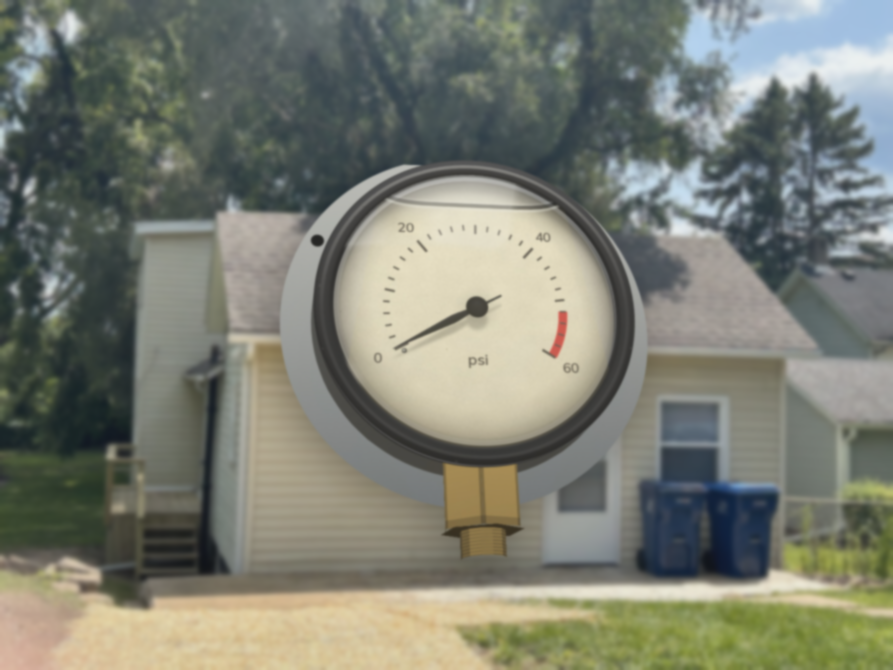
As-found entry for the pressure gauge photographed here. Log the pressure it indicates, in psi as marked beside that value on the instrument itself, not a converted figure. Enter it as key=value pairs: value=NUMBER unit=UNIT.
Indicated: value=0 unit=psi
